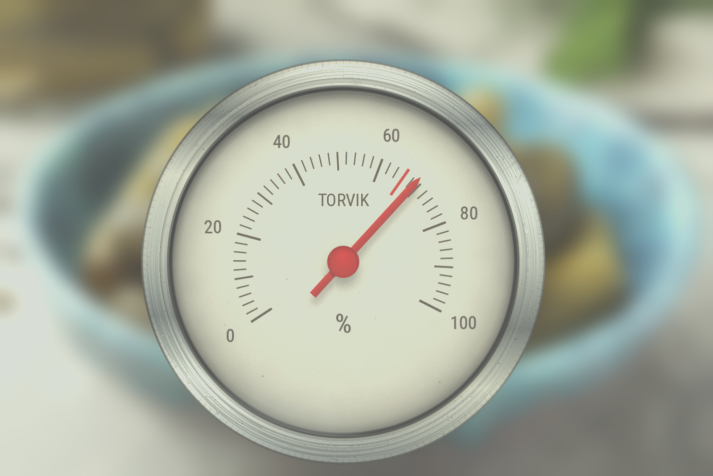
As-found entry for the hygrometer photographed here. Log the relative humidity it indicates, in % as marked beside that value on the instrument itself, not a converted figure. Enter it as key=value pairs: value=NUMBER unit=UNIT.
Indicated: value=69 unit=%
